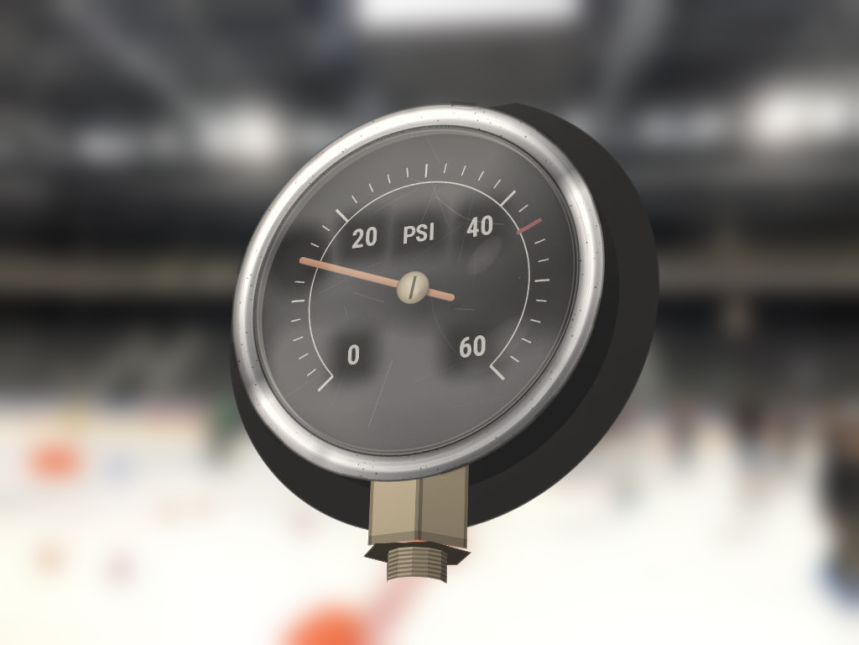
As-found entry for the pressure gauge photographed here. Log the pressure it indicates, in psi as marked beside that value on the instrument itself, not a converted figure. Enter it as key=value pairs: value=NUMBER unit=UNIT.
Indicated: value=14 unit=psi
